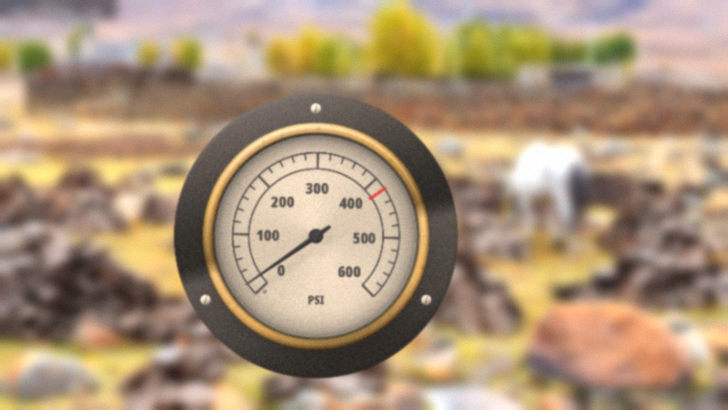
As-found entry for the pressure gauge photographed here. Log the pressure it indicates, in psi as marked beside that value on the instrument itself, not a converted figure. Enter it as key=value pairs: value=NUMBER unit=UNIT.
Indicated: value=20 unit=psi
